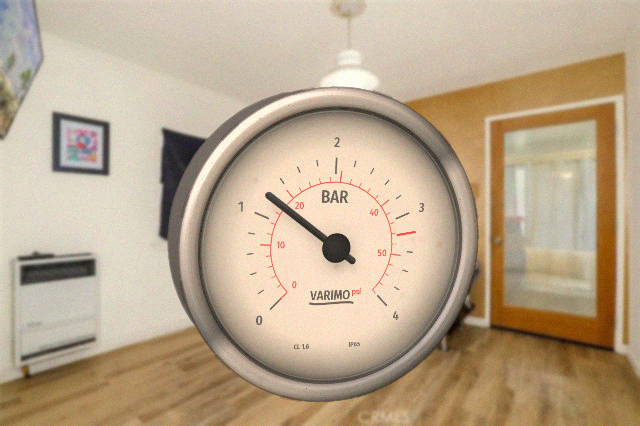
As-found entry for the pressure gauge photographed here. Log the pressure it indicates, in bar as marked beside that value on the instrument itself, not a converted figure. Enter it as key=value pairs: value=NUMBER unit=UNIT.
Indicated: value=1.2 unit=bar
